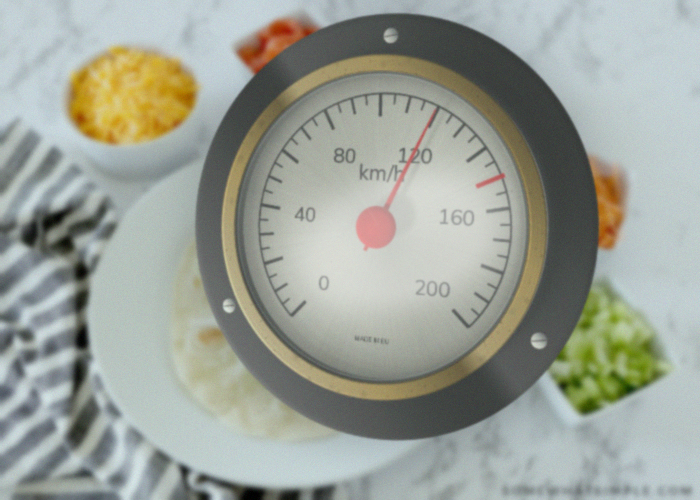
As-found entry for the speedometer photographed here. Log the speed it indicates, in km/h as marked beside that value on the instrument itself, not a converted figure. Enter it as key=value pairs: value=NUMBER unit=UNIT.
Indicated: value=120 unit=km/h
